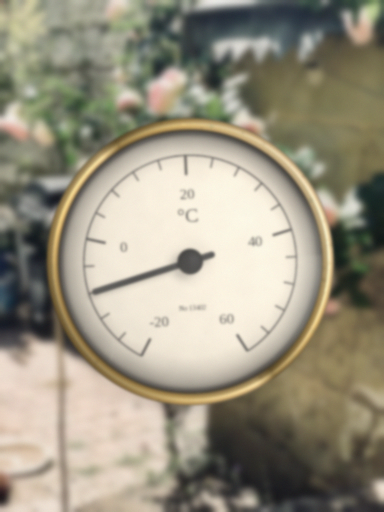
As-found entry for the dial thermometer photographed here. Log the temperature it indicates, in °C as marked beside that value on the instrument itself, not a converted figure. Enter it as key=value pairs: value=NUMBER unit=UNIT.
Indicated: value=-8 unit=°C
